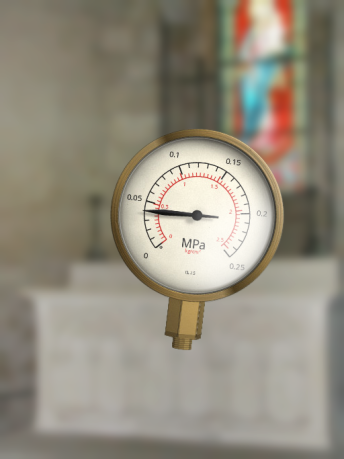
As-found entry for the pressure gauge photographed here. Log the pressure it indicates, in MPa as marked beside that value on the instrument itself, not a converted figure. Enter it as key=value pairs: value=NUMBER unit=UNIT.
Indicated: value=0.04 unit=MPa
